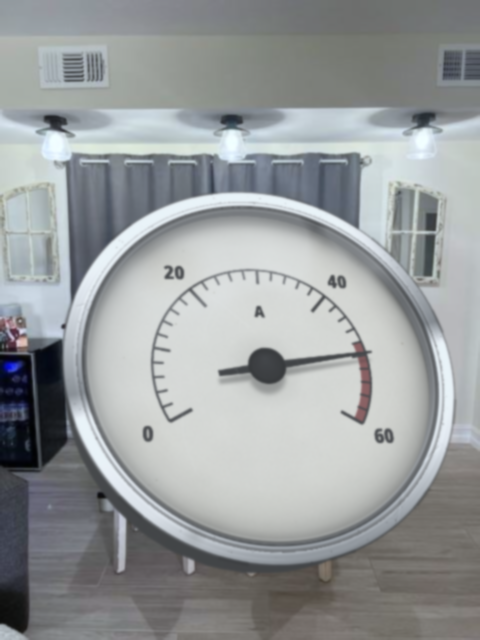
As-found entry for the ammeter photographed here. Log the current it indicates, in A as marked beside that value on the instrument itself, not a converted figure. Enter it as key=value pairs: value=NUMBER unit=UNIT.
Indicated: value=50 unit=A
